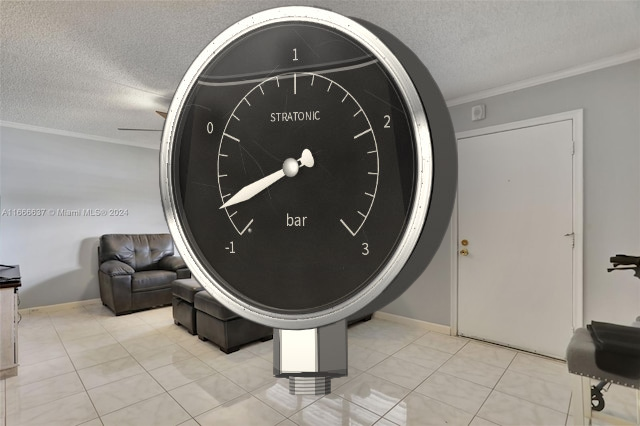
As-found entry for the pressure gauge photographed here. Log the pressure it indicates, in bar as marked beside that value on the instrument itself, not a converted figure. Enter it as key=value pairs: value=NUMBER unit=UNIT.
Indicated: value=-0.7 unit=bar
